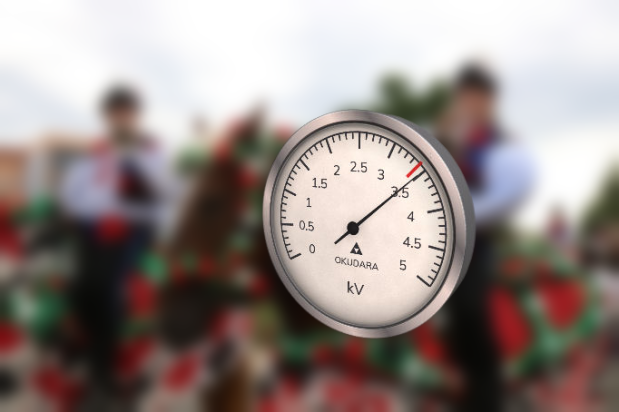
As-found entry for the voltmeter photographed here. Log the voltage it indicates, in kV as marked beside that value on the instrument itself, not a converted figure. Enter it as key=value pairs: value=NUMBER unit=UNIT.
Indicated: value=3.5 unit=kV
